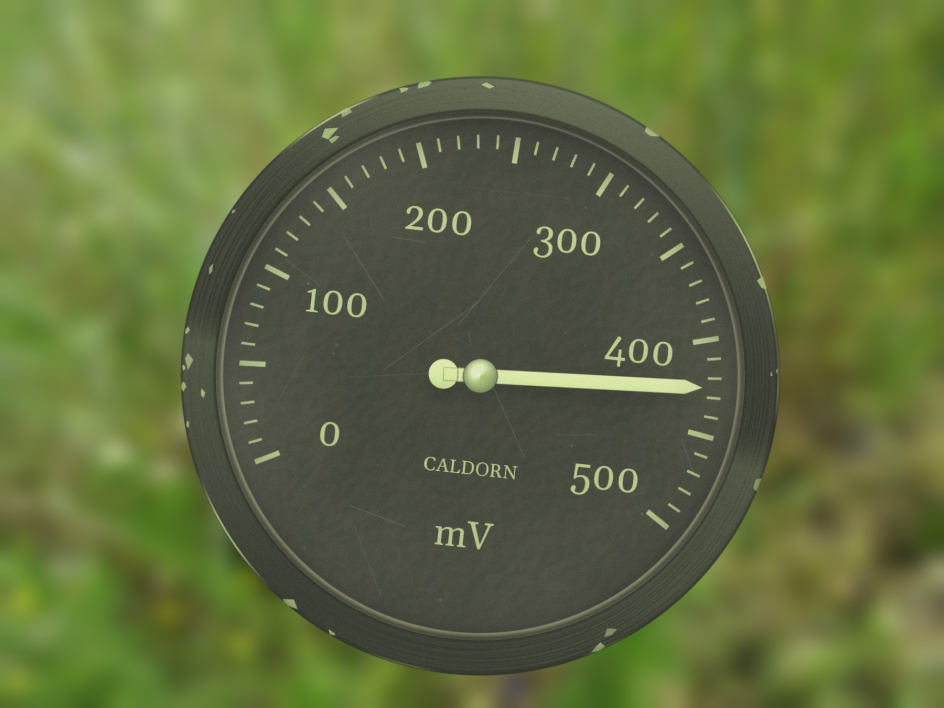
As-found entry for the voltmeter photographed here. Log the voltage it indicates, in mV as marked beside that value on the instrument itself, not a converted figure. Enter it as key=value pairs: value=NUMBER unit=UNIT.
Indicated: value=425 unit=mV
